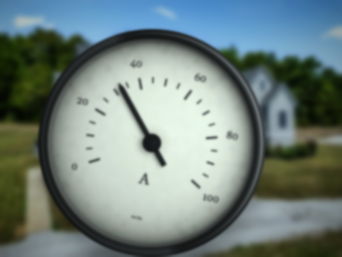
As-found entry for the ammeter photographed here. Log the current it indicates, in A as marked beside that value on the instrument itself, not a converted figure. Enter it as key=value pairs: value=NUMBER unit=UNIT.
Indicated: value=32.5 unit=A
